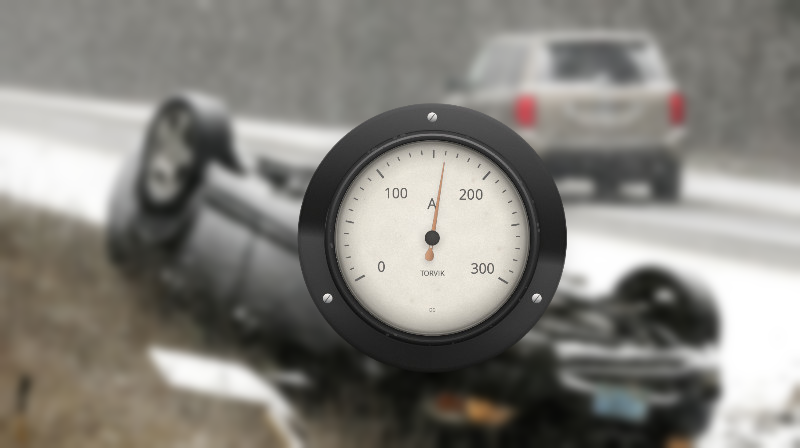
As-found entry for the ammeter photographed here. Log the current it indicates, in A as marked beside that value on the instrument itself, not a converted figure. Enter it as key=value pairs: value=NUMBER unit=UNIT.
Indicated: value=160 unit=A
